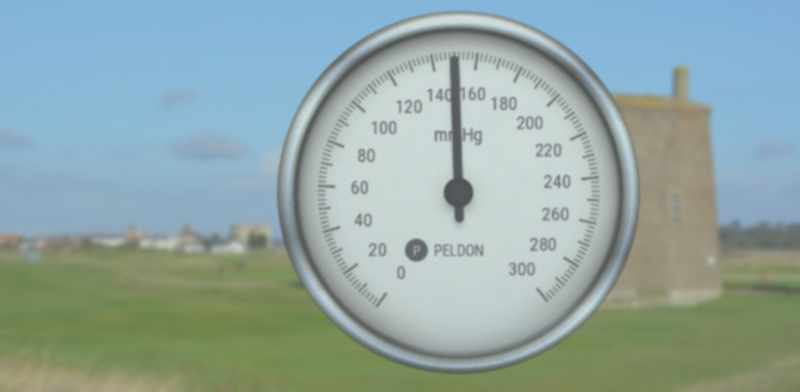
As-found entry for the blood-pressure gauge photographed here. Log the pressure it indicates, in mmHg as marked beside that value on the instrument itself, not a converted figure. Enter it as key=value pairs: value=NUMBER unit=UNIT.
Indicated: value=150 unit=mmHg
